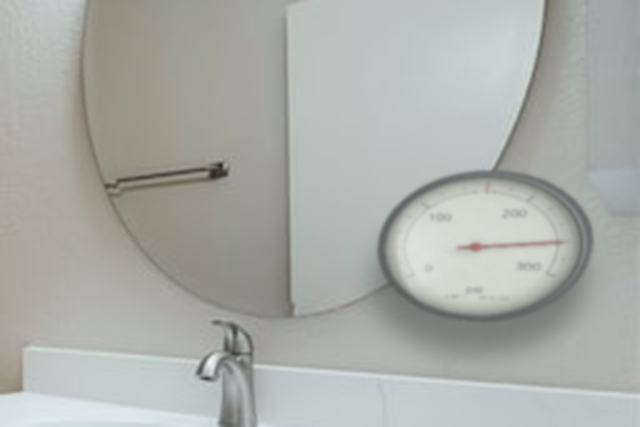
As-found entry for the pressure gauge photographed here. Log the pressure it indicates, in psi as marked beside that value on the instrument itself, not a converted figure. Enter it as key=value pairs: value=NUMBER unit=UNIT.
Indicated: value=260 unit=psi
